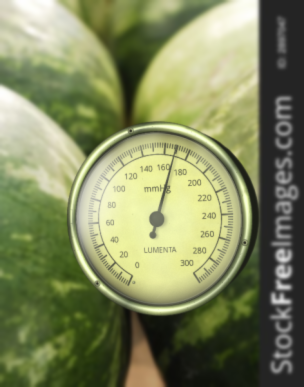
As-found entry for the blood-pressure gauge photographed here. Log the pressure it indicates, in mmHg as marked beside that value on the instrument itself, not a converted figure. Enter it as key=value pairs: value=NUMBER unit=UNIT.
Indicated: value=170 unit=mmHg
